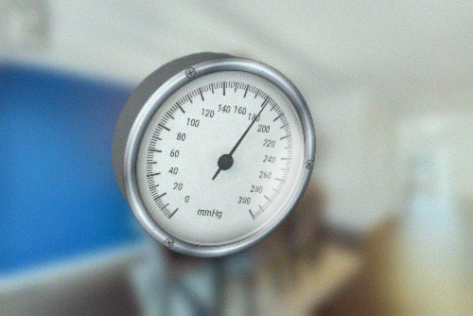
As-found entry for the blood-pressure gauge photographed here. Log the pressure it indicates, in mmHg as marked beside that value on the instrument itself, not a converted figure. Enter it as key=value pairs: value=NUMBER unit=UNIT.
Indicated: value=180 unit=mmHg
